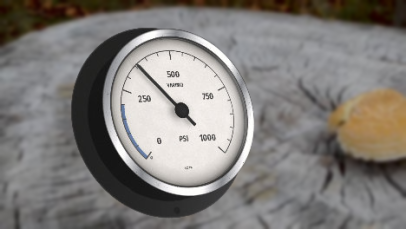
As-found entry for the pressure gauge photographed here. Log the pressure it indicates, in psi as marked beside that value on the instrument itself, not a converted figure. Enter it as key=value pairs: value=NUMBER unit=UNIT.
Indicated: value=350 unit=psi
